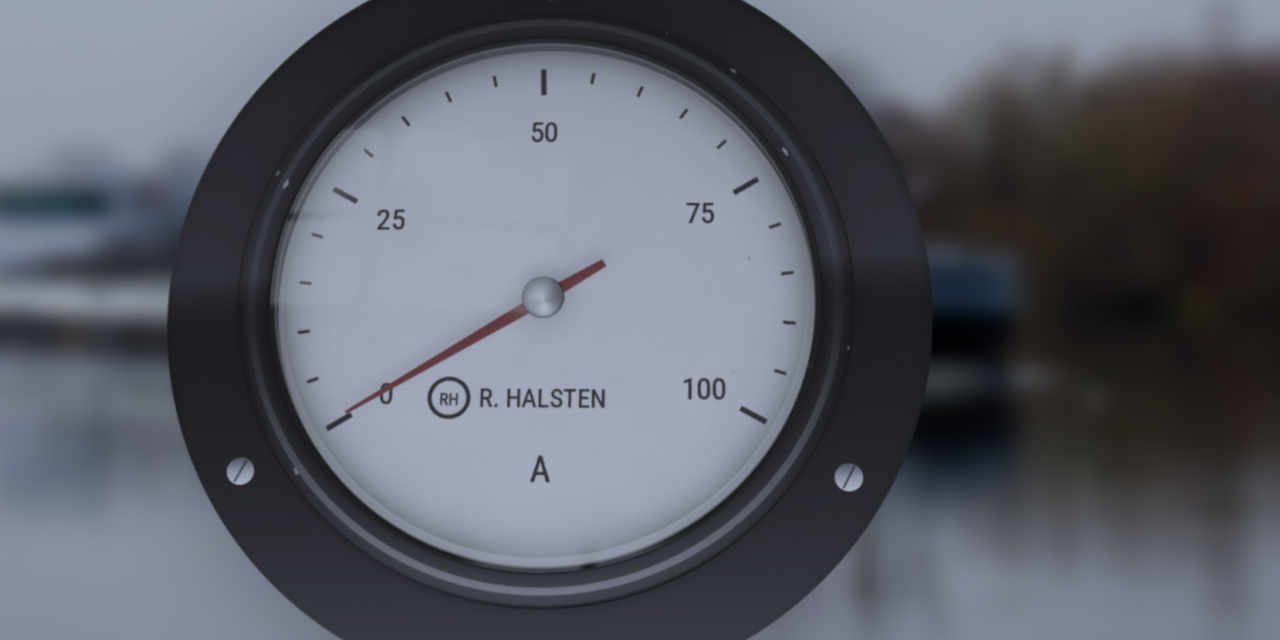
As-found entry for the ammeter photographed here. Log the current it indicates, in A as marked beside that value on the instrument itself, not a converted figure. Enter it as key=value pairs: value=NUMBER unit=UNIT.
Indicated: value=0 unit=A
